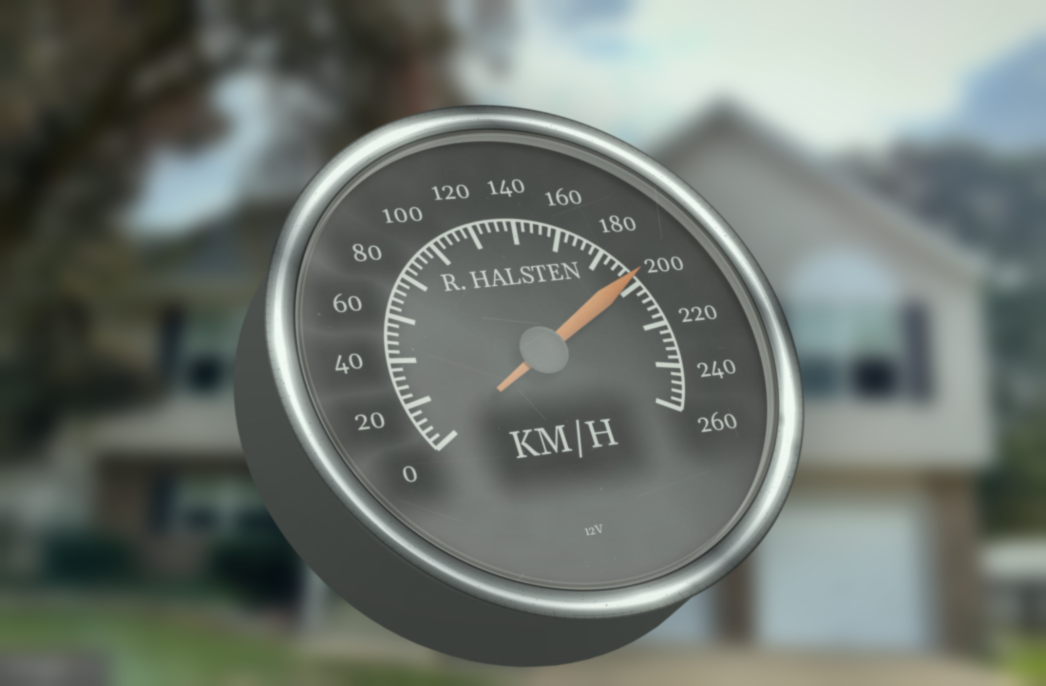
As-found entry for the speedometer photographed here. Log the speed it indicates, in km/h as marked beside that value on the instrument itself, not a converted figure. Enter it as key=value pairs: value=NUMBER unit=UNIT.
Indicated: value=196 unit=km/h
